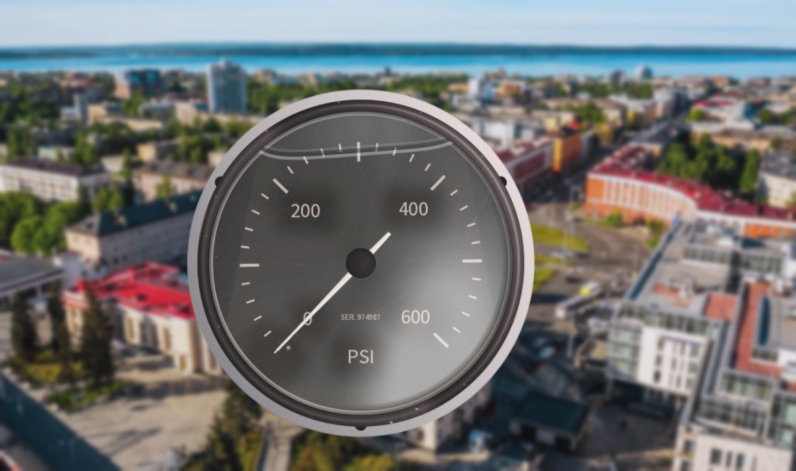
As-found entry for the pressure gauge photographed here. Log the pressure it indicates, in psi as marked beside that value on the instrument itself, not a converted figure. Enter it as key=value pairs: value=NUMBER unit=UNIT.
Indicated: value=0 unit=psi
